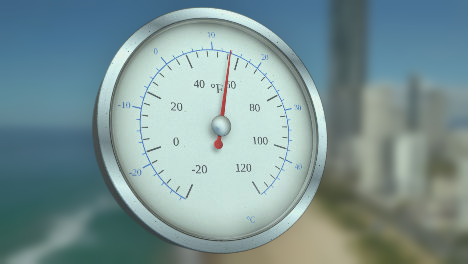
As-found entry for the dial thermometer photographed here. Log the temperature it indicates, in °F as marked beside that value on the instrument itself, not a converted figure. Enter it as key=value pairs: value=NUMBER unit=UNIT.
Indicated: value=56 unit=°F
